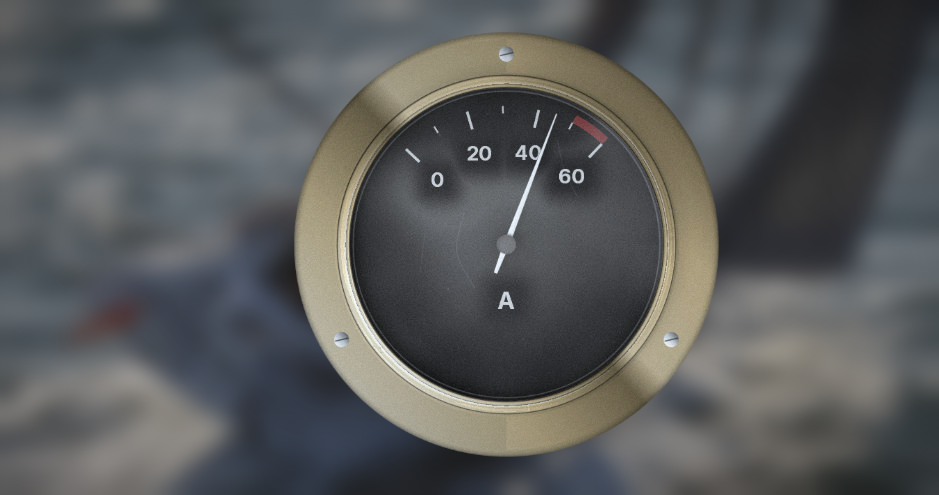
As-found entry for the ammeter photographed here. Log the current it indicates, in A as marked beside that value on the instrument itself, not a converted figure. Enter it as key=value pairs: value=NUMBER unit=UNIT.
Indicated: value=45 unit=A
